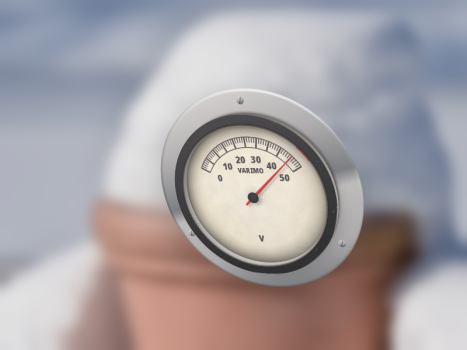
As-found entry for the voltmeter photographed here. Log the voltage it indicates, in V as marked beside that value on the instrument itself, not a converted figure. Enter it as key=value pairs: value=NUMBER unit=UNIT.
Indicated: value=45 unit=V
